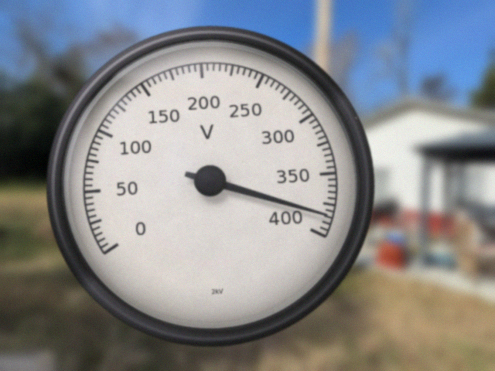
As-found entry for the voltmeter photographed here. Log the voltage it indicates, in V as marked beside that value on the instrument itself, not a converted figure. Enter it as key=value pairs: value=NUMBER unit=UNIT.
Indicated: value=385 unit=V
